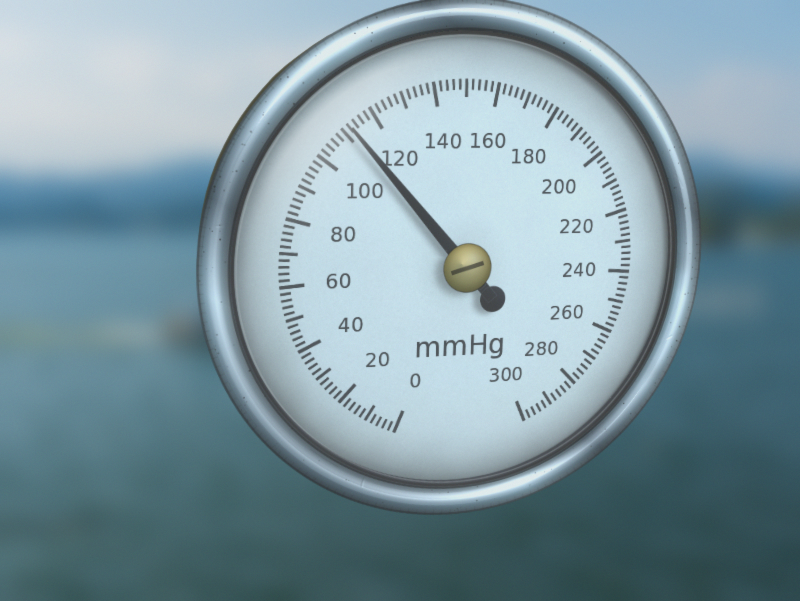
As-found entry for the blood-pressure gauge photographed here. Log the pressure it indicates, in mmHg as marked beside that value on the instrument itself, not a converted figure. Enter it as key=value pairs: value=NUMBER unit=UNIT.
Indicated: value=112 unit=mmHg
